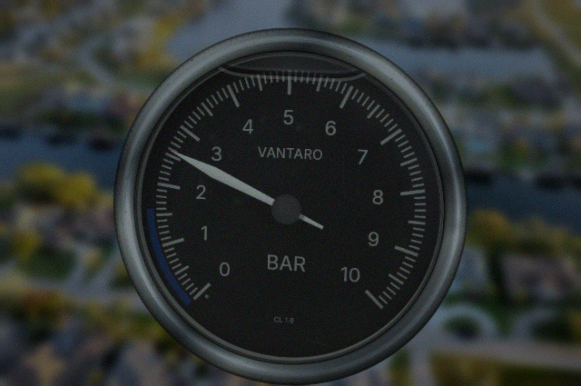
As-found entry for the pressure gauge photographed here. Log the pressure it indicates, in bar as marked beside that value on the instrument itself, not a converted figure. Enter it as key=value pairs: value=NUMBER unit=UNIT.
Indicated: value=2.6 unit=bar
